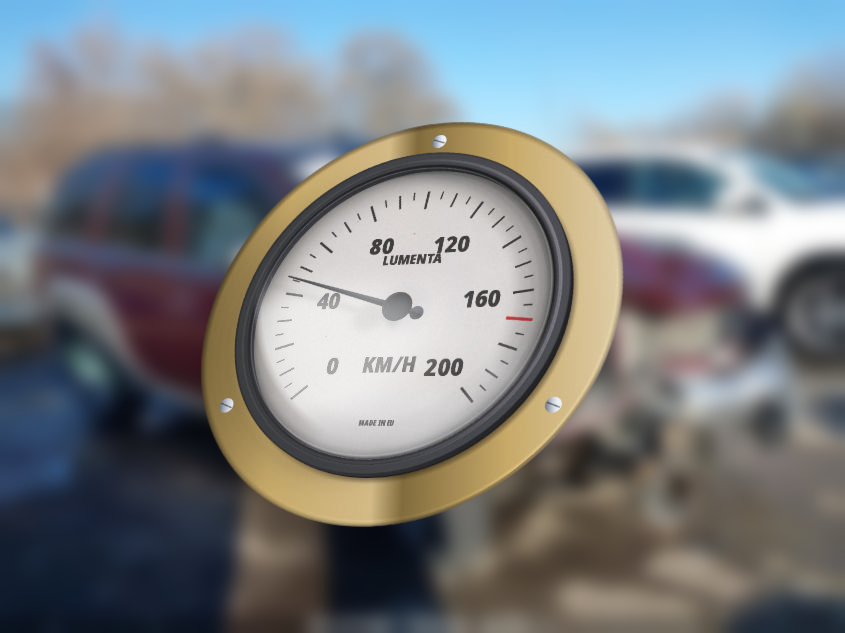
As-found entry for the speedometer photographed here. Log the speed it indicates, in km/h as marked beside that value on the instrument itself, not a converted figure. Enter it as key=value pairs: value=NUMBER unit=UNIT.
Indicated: value=45 unit=km/h
